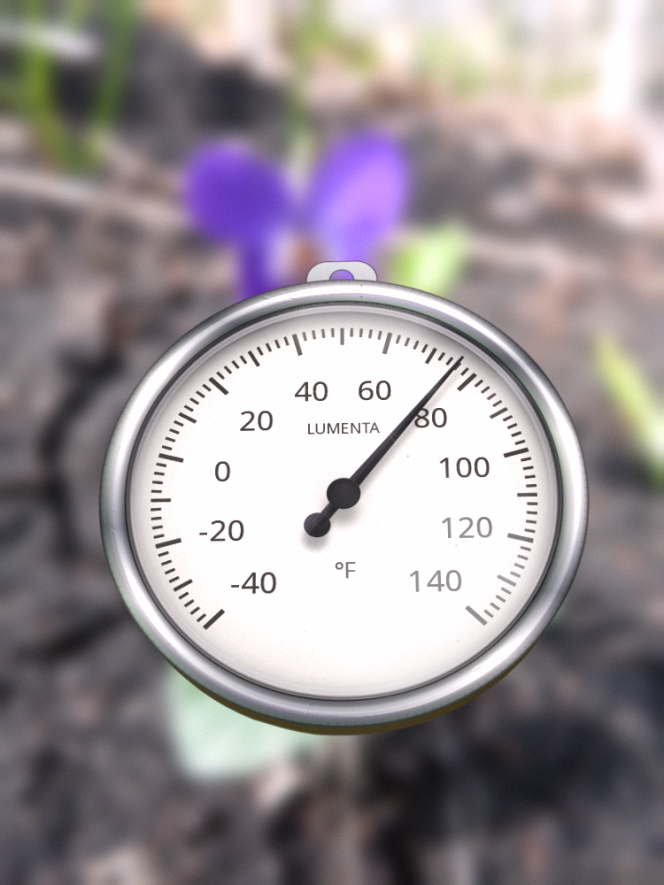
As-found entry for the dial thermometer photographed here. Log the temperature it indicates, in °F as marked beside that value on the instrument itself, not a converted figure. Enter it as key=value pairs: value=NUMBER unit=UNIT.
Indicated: value=76 unit=°F
